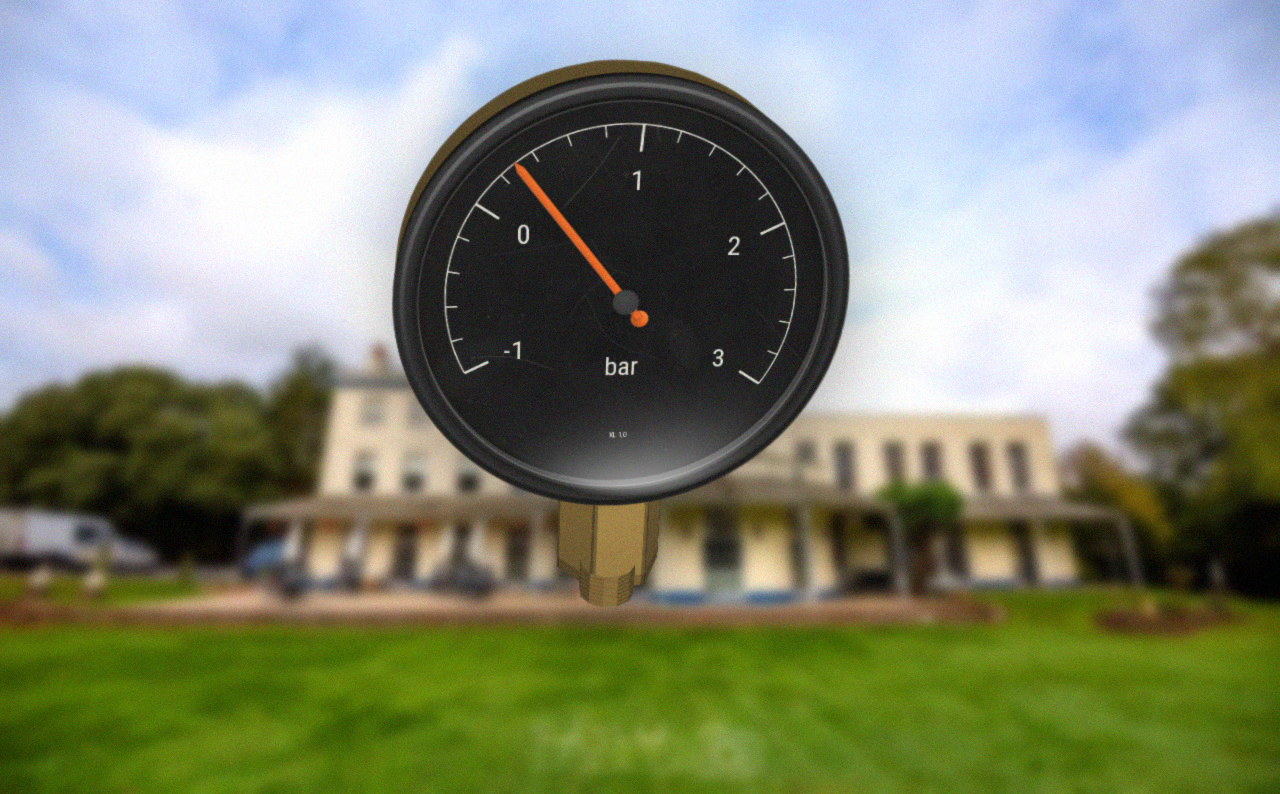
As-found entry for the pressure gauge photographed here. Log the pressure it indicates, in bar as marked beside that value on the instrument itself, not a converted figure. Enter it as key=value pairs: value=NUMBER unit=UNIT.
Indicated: value=0.3 unit=bar
